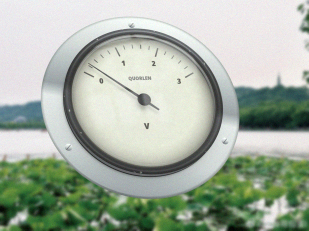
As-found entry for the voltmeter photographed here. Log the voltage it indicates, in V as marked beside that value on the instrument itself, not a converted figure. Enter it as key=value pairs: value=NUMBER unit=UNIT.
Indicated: value=0.2 unit=V
